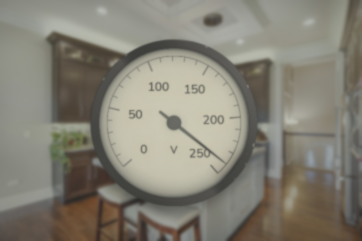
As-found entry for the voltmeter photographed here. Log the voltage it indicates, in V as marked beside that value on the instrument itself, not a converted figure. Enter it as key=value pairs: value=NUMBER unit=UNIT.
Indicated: value=240 unit=V
